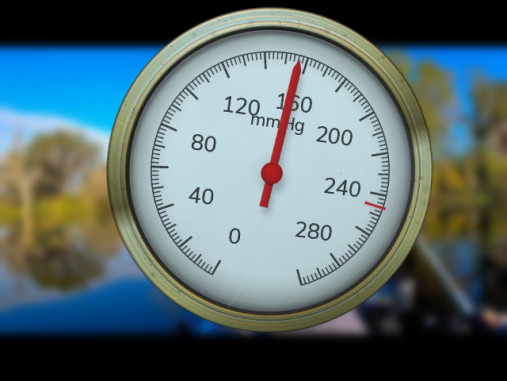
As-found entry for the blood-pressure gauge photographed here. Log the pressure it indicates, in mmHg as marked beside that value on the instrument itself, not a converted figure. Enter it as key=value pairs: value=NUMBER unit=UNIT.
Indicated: value=156 unit=mmHg
